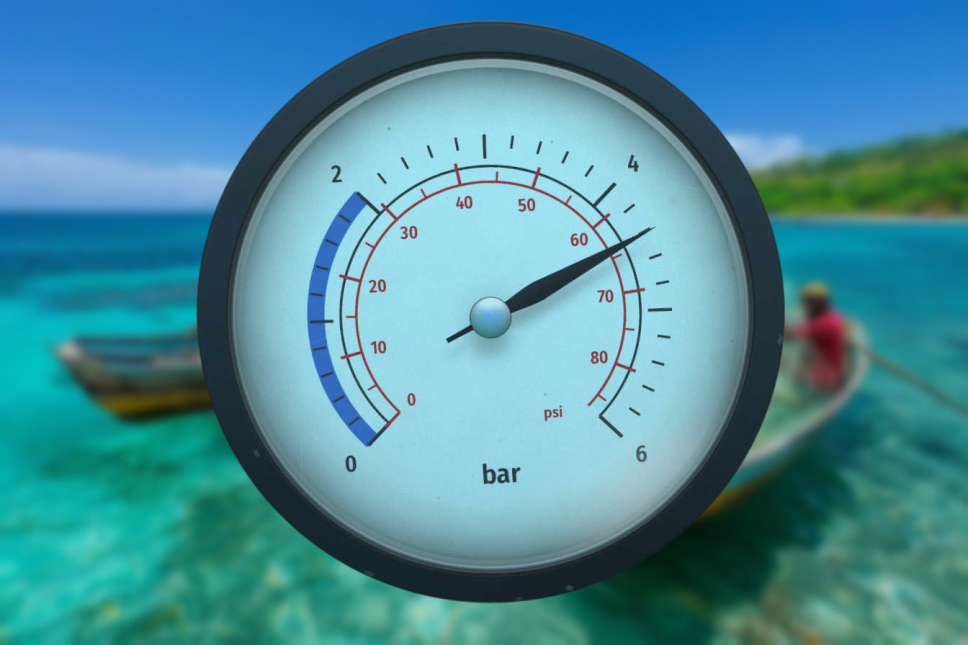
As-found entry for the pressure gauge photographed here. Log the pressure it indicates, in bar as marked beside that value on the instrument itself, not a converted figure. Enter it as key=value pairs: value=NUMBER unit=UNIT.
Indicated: value=4.4 unit=bar
